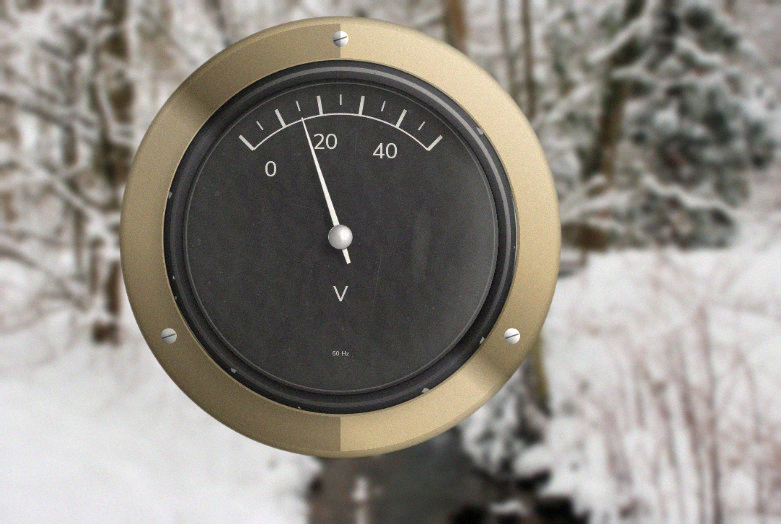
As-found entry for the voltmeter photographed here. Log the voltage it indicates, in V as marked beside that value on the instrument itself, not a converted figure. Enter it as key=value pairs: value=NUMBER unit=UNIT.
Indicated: value=15 unit=V
